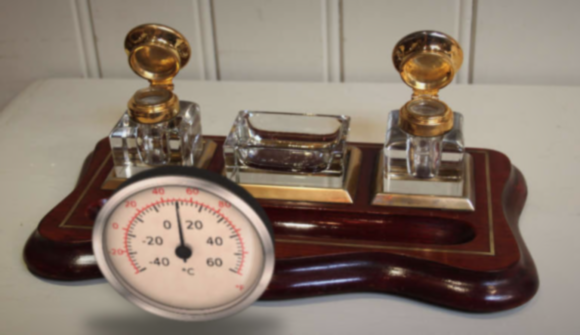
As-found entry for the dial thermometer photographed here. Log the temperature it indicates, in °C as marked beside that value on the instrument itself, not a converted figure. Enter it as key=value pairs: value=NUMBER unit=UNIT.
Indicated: value=10 unit=°C
